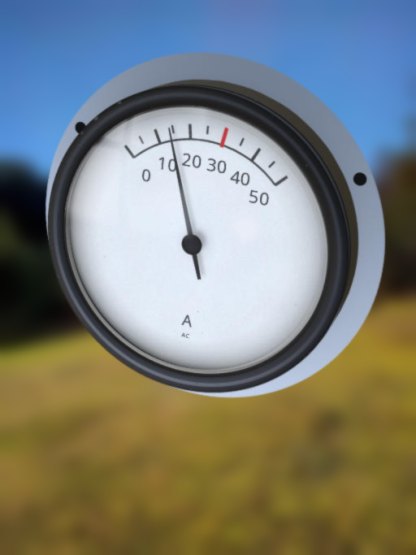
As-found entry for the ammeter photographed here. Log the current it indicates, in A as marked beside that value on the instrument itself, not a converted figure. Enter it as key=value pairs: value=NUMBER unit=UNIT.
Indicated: value=15 unit=A
